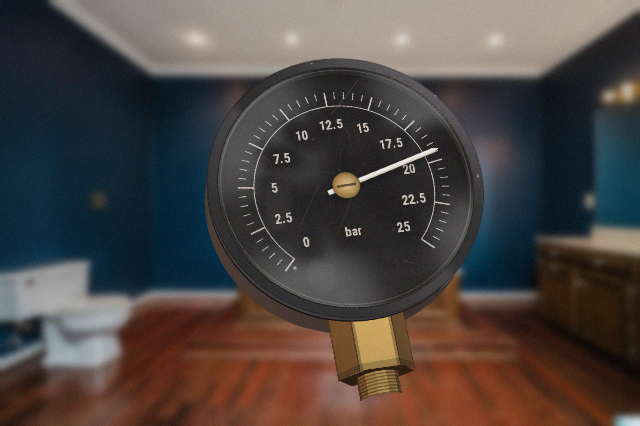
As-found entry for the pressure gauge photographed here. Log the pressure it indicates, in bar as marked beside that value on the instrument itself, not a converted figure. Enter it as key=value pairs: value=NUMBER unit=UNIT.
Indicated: value=19.5 unit=bar
